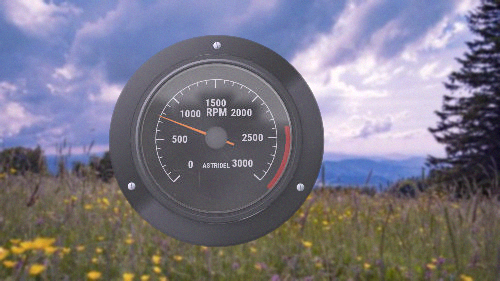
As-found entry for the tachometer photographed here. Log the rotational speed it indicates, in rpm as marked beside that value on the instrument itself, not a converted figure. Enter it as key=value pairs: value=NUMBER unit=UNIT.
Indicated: value=750 unit=rpm
